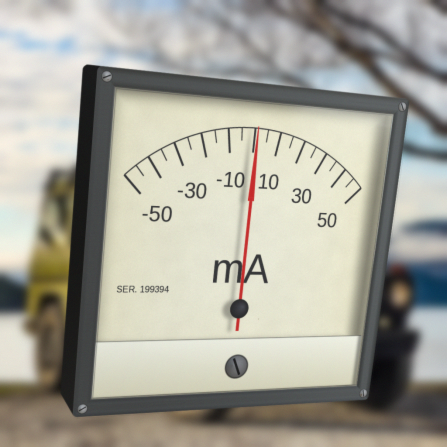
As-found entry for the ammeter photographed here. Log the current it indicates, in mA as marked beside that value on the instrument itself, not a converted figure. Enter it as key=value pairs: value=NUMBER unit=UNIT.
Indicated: value=0 unit=mA
